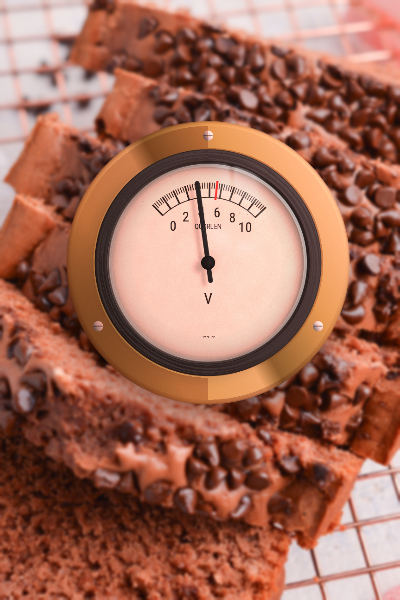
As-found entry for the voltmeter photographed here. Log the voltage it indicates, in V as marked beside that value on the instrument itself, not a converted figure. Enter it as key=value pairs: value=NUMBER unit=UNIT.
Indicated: value=4 unit=V
